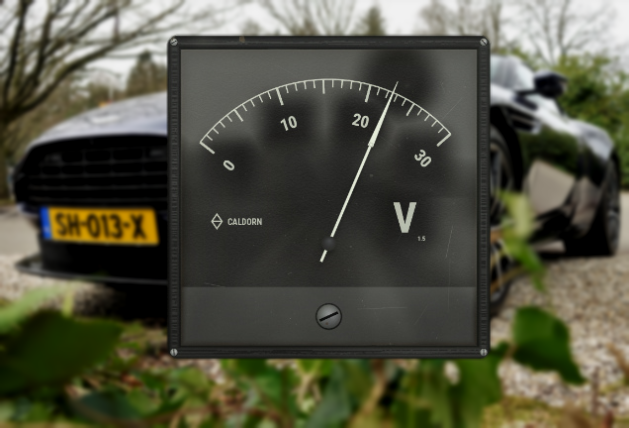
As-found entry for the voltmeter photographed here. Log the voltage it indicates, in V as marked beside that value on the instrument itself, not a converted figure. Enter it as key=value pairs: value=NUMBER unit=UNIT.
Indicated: value=22.5 unit=V
